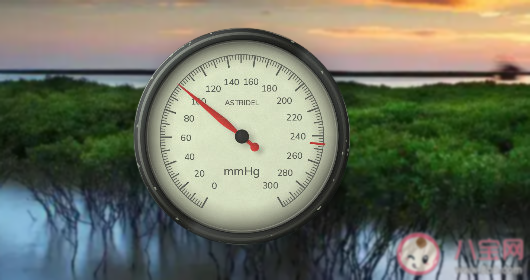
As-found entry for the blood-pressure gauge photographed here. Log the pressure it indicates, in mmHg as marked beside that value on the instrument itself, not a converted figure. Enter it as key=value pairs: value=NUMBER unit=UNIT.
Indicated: value=100 unit=mmHg
